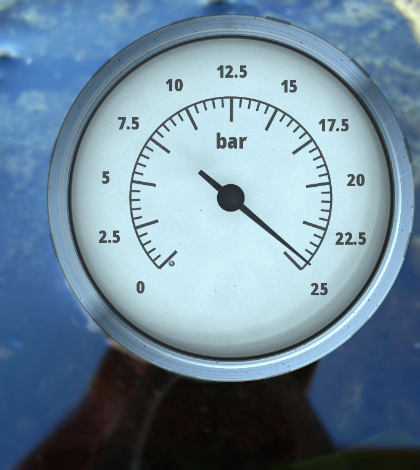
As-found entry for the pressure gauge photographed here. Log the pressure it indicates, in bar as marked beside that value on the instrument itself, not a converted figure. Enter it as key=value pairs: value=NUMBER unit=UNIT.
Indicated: value=24.5 unit=bar
